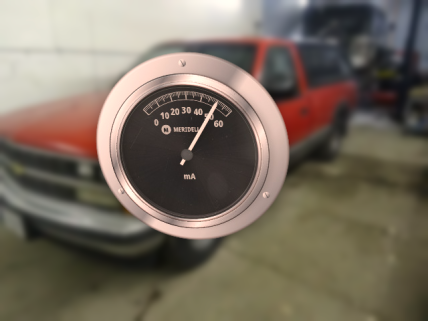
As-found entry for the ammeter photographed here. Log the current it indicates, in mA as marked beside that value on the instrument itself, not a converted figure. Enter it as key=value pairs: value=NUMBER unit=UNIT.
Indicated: value=50 unit=mA
